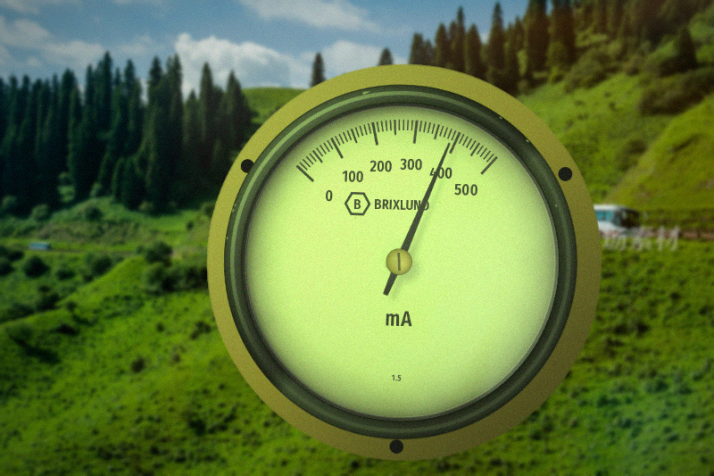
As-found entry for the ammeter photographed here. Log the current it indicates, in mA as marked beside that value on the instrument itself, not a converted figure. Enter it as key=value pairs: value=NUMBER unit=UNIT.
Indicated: value=390 unit=mA
